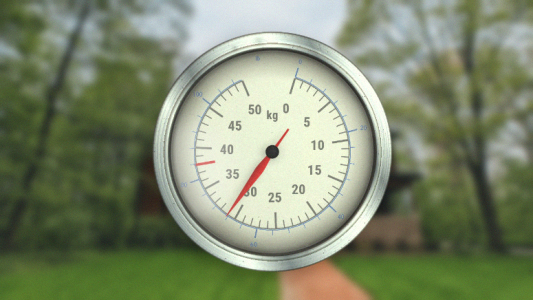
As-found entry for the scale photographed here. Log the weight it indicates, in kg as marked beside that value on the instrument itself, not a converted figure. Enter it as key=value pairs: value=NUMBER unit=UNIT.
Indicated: value=31 unit=kg
